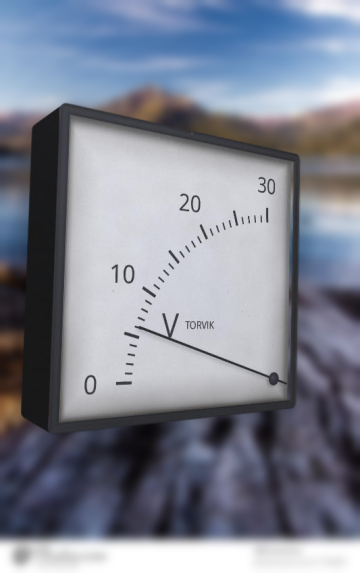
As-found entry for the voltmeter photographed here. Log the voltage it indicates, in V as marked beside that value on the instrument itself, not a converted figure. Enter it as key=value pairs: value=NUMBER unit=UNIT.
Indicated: value=6 unit=V
